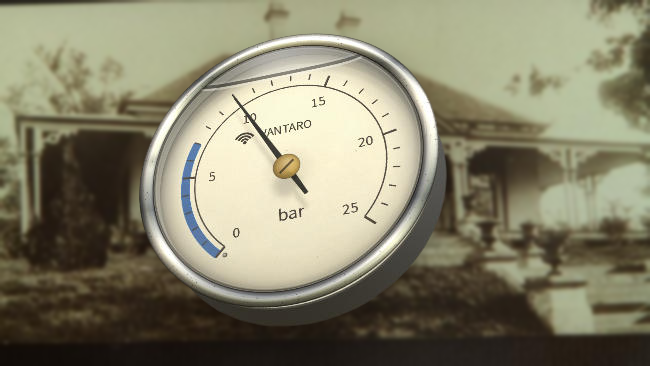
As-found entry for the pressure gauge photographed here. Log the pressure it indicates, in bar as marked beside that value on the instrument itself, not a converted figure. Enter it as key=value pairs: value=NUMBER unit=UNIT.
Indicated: value=10 unit=bar
